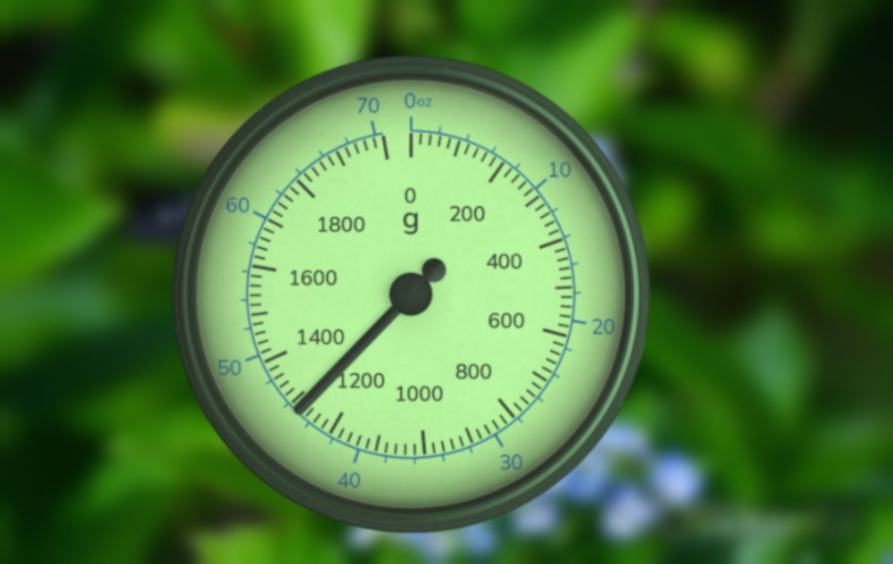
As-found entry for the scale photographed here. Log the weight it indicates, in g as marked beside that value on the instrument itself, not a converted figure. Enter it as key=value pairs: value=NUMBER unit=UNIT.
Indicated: value=1280 unit=g
